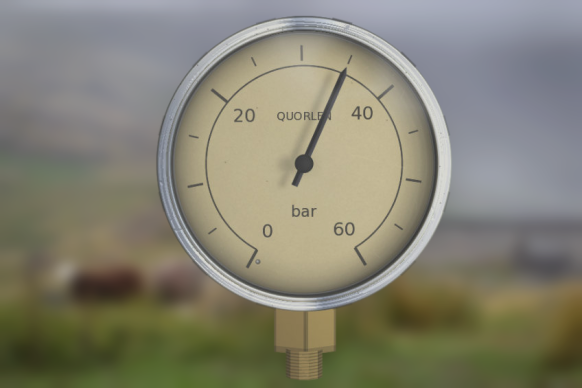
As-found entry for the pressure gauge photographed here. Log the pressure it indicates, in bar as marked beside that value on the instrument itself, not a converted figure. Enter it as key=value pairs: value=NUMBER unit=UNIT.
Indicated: value=35 unit=bar
